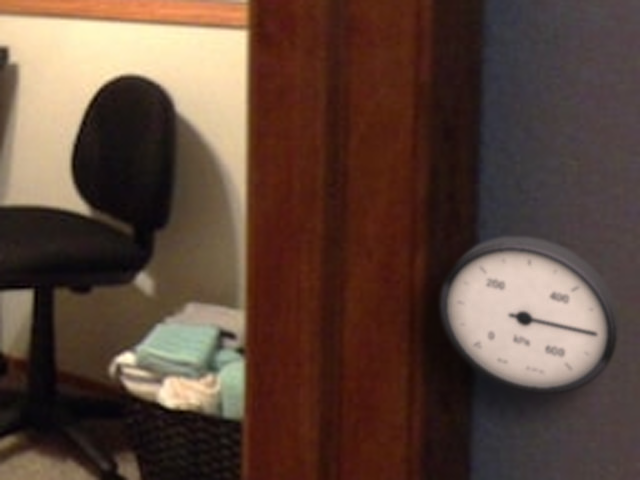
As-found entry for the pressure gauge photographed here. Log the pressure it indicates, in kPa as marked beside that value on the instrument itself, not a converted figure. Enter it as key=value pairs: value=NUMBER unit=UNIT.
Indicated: value=500 unit=kPa
